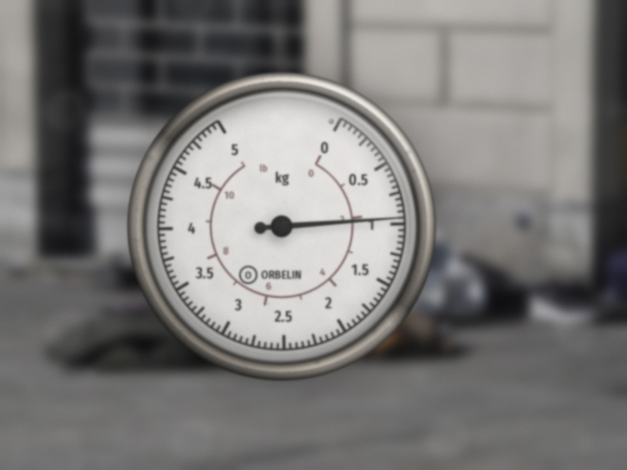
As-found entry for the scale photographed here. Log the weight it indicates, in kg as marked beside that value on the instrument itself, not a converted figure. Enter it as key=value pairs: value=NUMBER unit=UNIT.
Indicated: value=0.95 unit=kg
